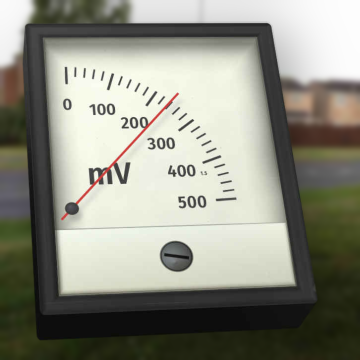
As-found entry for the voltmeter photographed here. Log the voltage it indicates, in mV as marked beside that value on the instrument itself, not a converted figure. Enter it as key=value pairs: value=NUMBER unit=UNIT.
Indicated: value=240 unit=mV
